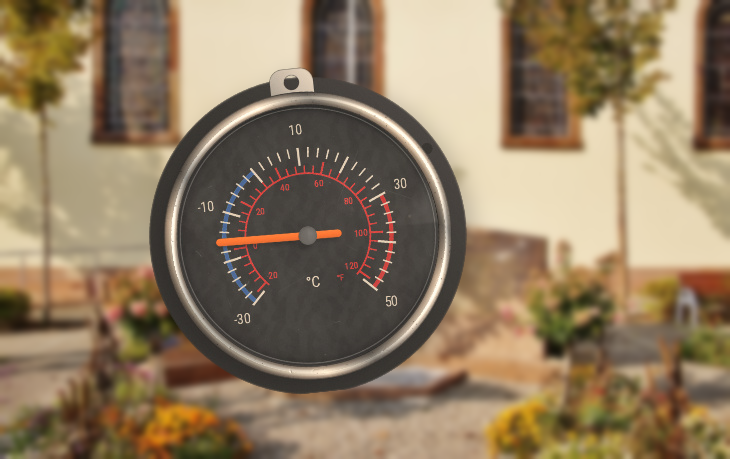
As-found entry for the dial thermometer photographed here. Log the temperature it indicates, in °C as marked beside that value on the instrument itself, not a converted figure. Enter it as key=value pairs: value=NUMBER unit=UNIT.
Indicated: value=-16 unit=°C
